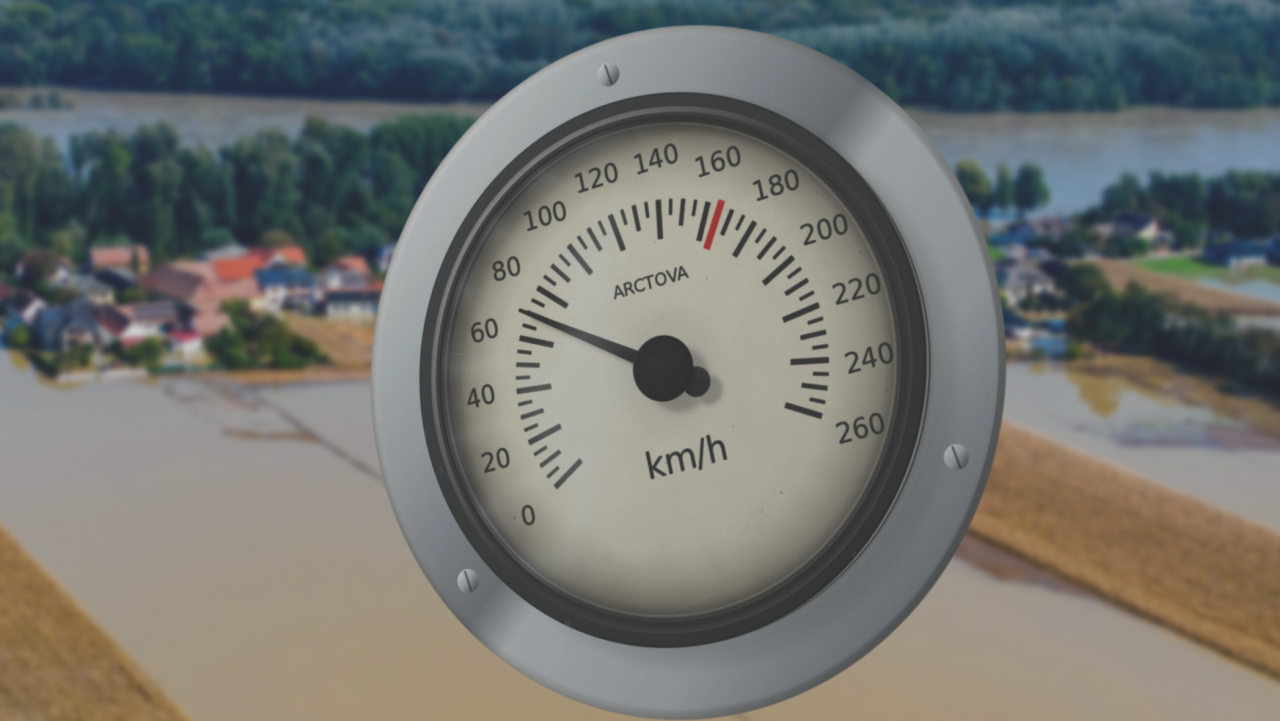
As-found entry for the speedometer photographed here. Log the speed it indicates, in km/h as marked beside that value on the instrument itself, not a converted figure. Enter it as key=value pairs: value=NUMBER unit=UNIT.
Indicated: value=70 unit=km/h
